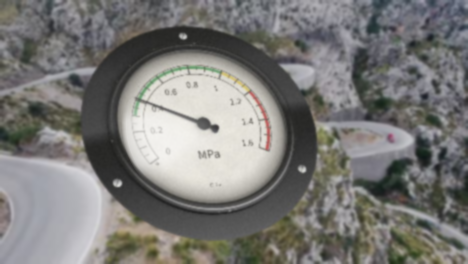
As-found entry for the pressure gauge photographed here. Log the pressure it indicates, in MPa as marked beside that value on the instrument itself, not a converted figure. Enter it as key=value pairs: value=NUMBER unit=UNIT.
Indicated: value=0.4 unit=MPa
